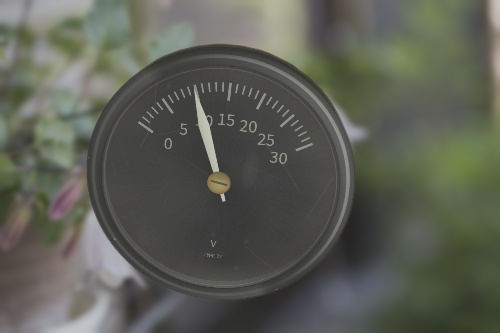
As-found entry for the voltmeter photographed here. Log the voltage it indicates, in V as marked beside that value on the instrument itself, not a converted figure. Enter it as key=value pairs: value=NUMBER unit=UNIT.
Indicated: value=10 unit=V
